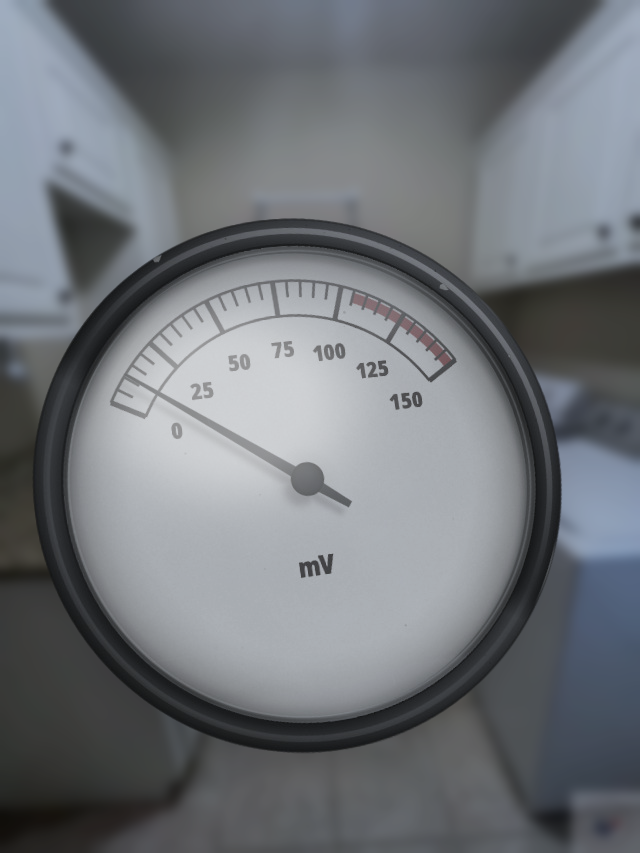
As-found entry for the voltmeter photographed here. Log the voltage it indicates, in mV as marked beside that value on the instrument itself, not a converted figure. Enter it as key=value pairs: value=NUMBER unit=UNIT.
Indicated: value=10 unit=mV
